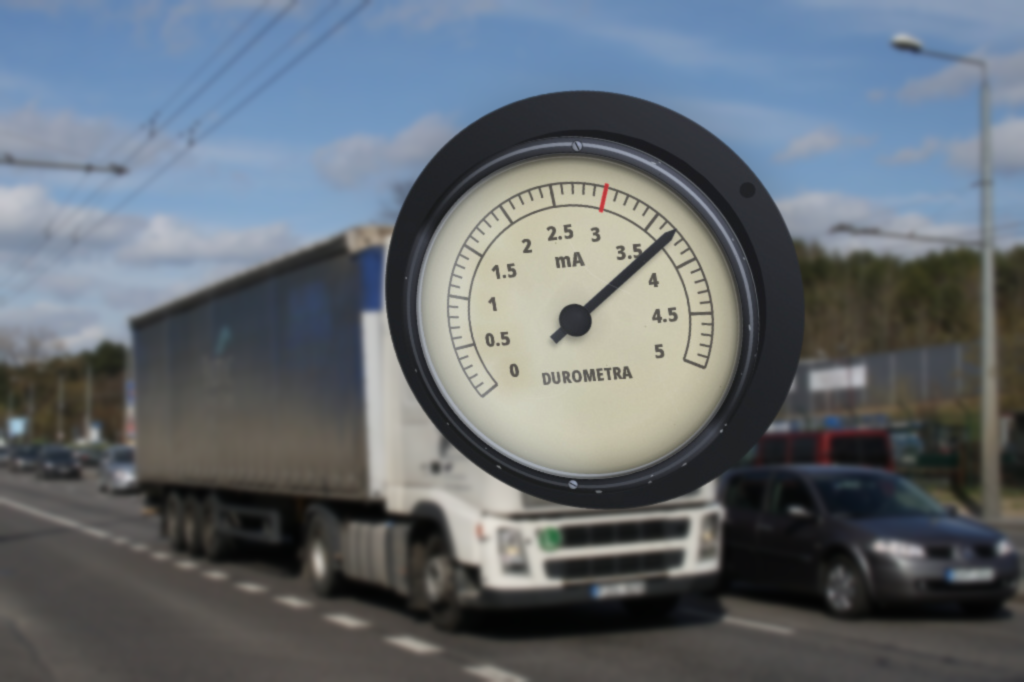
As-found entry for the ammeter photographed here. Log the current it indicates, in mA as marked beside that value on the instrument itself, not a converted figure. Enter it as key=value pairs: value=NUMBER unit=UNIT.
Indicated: value=3.7 unit=mA
